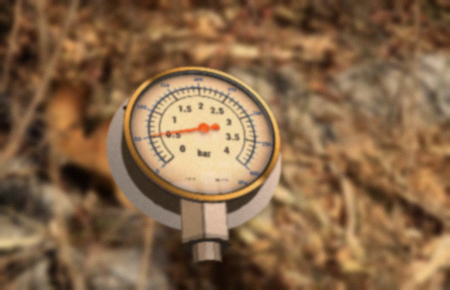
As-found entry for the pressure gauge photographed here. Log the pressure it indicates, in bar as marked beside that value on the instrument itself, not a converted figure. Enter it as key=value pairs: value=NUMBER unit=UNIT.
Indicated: value=0.5 unit=bar
